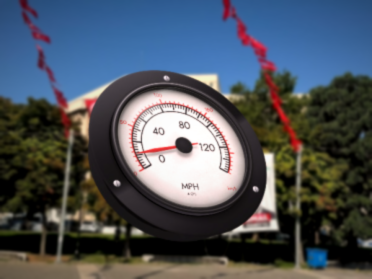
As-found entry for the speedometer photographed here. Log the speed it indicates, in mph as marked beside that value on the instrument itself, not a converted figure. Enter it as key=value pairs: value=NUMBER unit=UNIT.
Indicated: value=10 unit=mph
